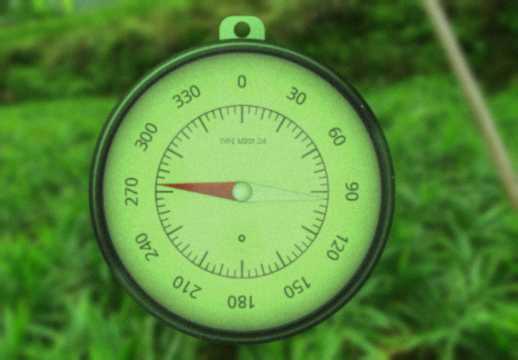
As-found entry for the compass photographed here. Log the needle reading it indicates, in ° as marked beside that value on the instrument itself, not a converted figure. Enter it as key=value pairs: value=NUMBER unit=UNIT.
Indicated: value=275 unit=°
